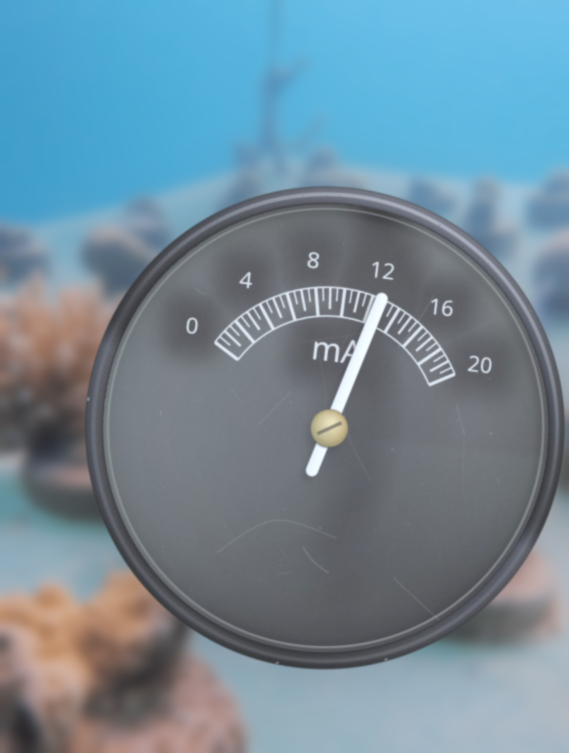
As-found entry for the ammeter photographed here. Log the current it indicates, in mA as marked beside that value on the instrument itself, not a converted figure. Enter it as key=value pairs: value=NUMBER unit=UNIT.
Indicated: value=12.5 unit=mA
